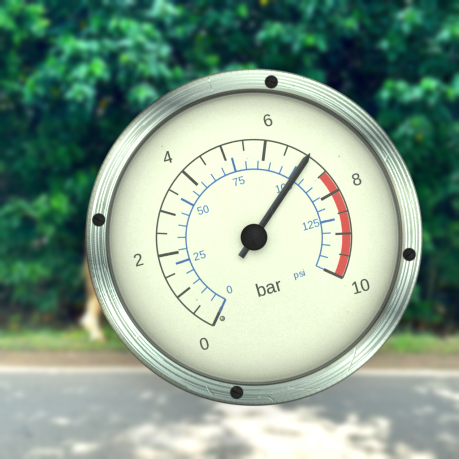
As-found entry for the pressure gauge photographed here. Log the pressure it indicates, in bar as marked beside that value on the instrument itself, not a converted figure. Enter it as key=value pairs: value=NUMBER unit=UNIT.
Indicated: value=7 unit=bar
